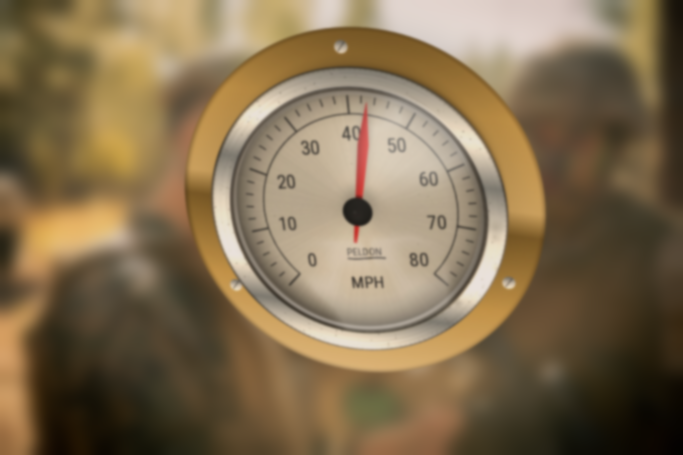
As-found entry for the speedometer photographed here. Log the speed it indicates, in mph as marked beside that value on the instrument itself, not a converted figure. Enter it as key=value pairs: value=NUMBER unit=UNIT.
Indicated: value=43 unit=mph
